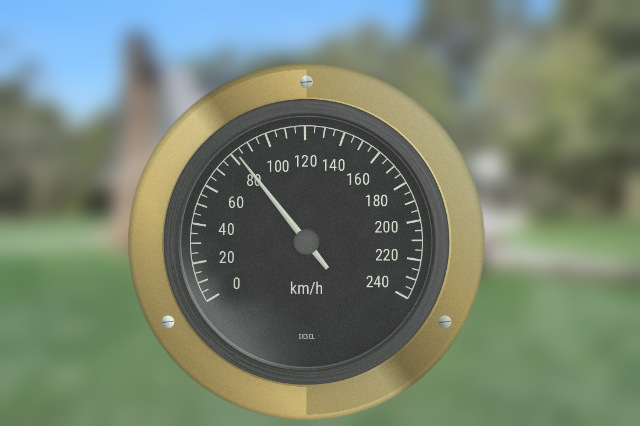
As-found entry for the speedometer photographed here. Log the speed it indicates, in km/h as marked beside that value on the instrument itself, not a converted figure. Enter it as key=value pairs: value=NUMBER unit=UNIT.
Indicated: value=82.5 unit=km/h
